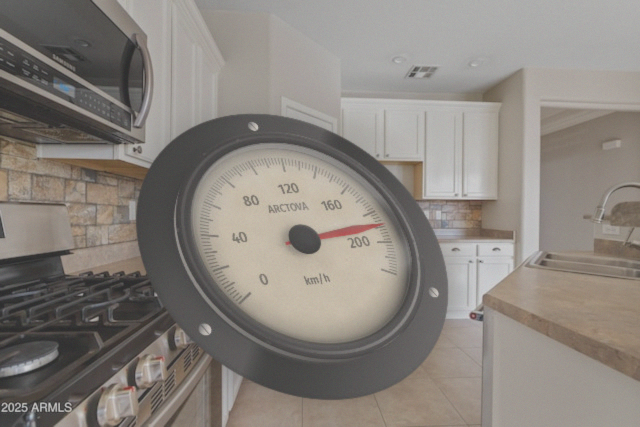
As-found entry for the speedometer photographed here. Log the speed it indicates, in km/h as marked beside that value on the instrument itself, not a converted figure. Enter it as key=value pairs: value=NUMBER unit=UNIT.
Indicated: value=190 unit=km/h
